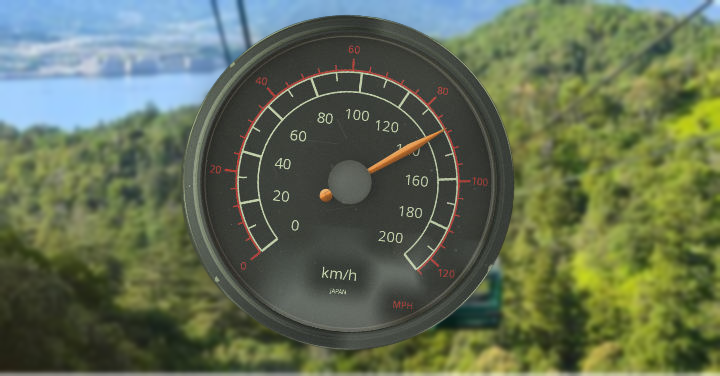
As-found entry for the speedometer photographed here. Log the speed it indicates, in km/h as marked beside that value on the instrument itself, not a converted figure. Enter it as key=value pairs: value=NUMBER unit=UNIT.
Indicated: value=140 unit=km/h
